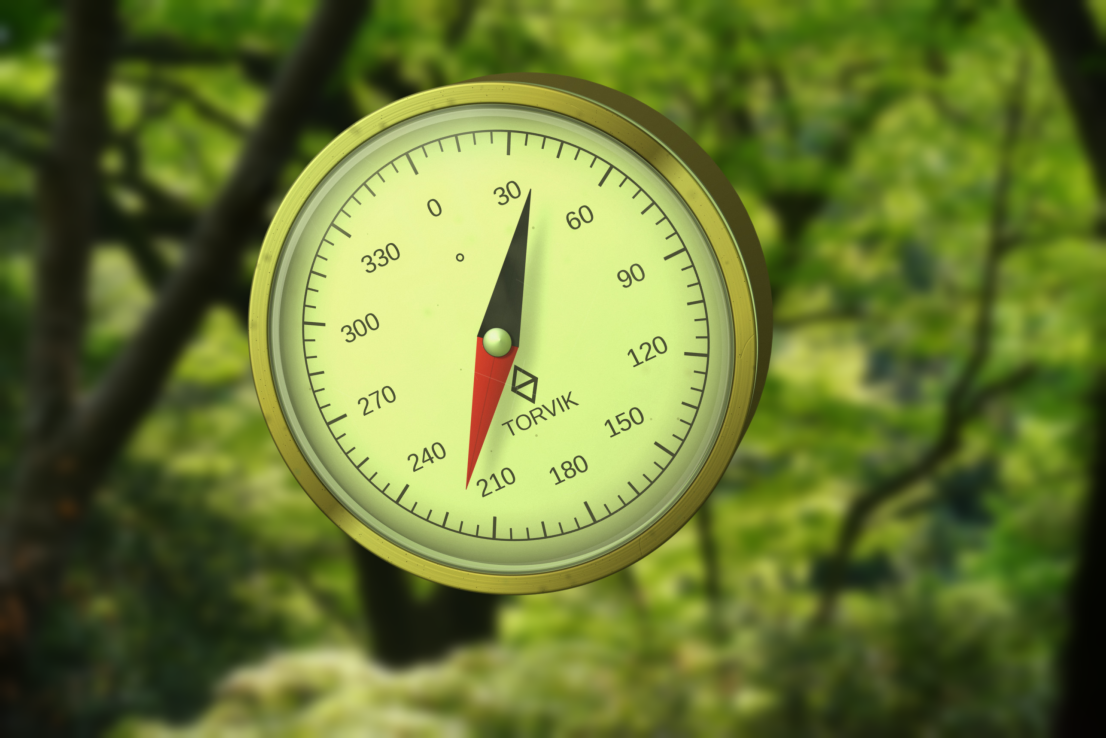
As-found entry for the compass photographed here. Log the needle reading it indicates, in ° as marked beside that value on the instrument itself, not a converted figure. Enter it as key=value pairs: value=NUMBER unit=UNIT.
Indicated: value=220 unit=°
